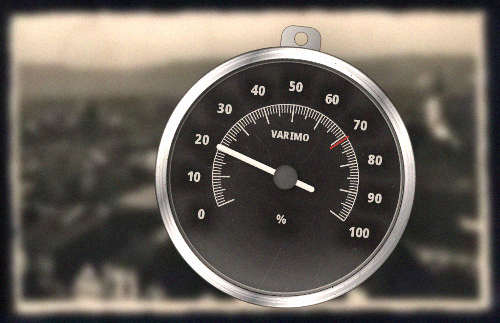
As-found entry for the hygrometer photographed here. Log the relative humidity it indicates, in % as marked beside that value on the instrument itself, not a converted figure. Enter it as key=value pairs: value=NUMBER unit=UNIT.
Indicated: value=20 unit=%
